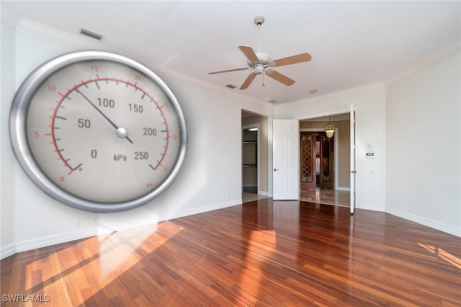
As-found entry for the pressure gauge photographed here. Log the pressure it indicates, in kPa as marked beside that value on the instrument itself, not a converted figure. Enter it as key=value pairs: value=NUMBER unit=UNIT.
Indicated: value=80 unit=kPa
